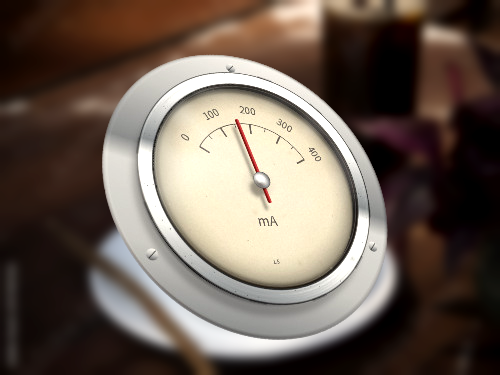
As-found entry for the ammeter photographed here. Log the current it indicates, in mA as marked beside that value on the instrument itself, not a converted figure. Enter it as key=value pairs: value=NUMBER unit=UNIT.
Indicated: value=150 unit=mA
